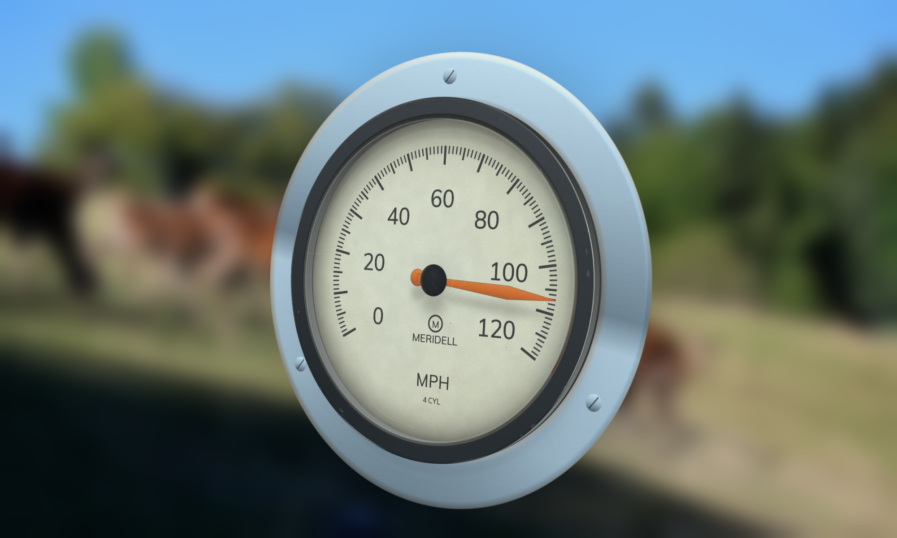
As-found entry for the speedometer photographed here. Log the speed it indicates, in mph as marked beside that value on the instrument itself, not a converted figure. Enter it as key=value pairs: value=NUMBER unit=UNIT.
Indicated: value=107 unit=mph
